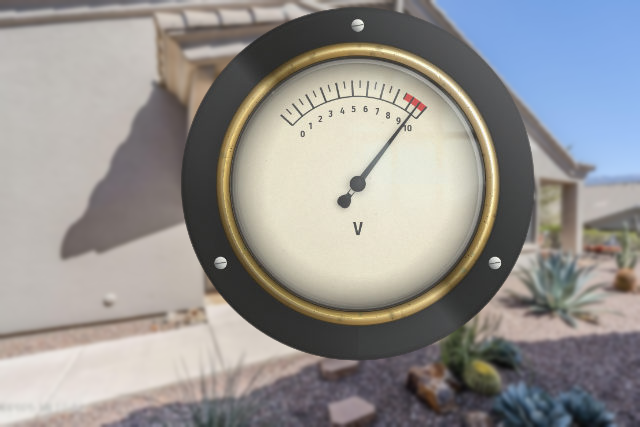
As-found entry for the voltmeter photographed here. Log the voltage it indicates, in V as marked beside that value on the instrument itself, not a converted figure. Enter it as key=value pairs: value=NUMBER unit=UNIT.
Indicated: value=9.5 unit=V
